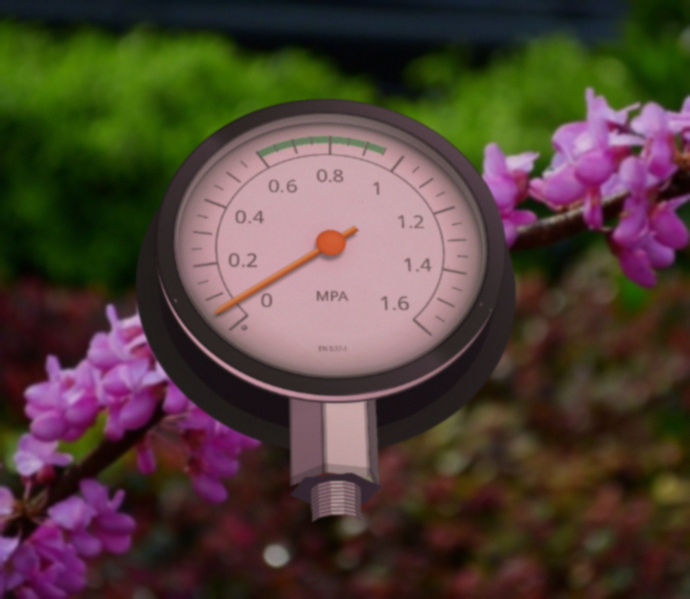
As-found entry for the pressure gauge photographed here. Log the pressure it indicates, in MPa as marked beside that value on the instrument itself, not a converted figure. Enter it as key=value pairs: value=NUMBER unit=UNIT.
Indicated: value=0.05 unit=MPa
